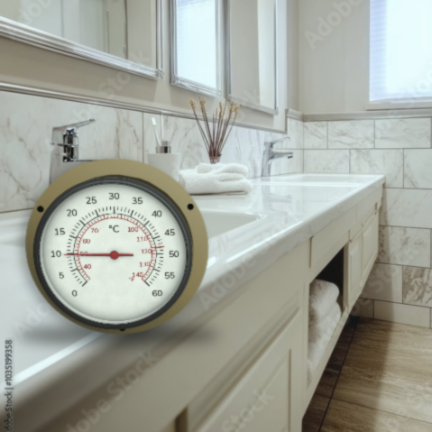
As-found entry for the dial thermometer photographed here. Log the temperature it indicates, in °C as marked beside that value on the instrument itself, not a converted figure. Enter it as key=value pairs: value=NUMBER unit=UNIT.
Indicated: value=10 unit=°C
